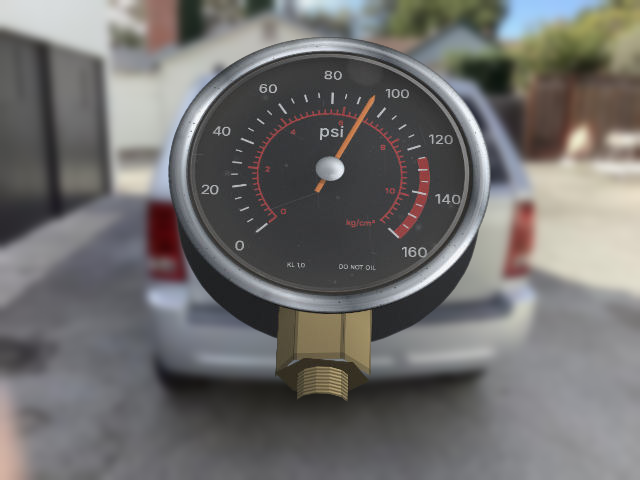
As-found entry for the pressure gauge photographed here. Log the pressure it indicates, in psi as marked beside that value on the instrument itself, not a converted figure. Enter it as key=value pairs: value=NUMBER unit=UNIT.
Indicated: value=95 unit=psi
